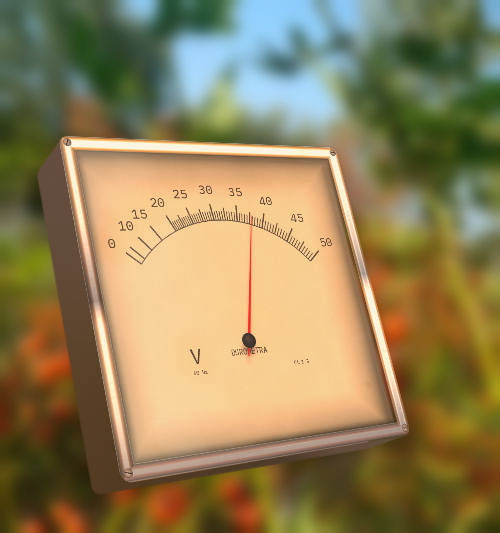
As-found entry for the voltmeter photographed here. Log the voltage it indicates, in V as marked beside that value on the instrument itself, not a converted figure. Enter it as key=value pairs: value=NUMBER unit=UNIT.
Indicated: value=37.5 unit=V
